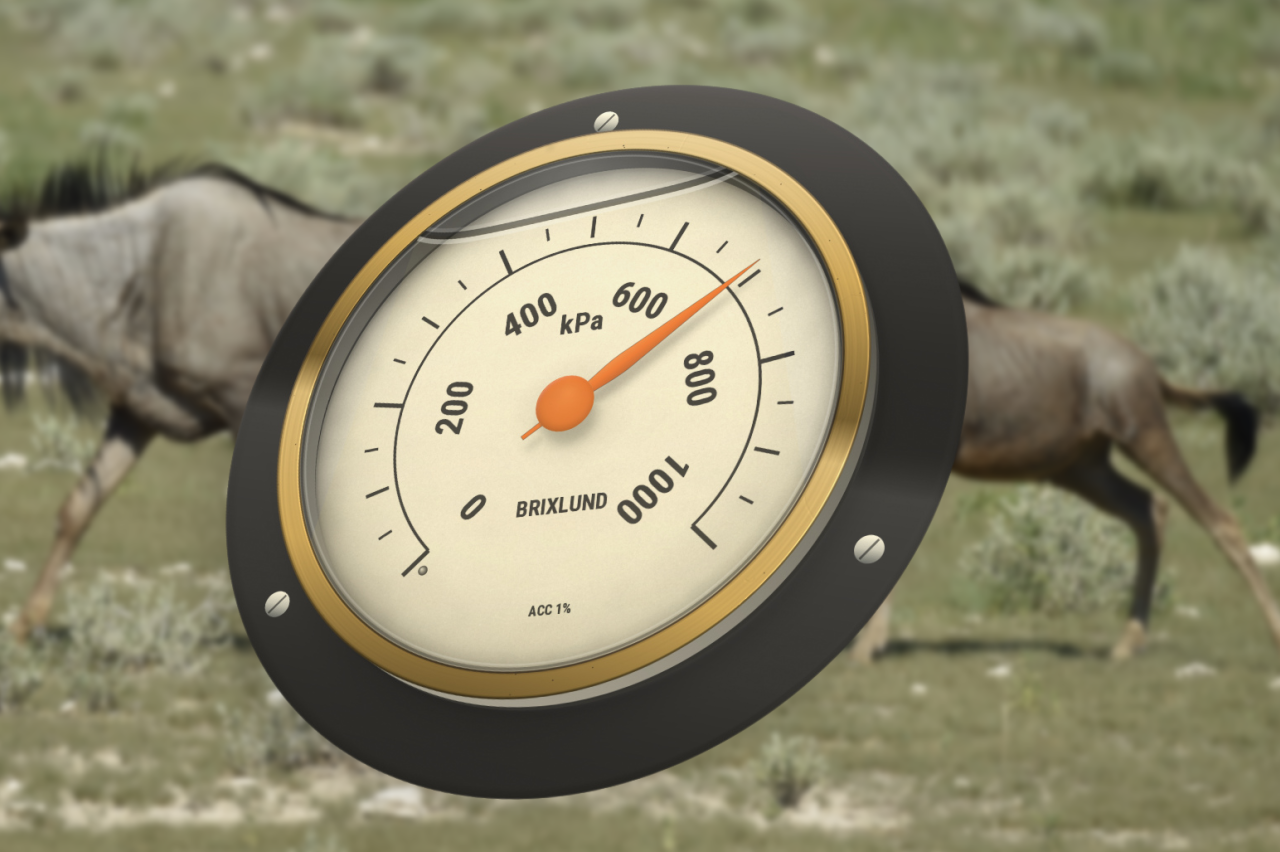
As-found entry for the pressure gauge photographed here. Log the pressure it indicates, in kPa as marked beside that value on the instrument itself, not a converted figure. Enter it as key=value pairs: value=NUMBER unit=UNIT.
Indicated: value=700 unit=kPa
